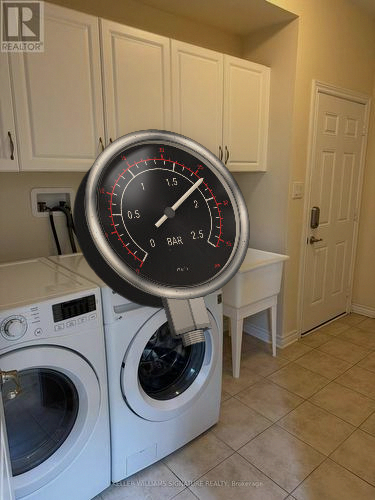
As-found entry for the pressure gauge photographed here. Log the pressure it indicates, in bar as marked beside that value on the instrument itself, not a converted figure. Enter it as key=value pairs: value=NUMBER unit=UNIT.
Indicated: value=1.8 unit=bar
